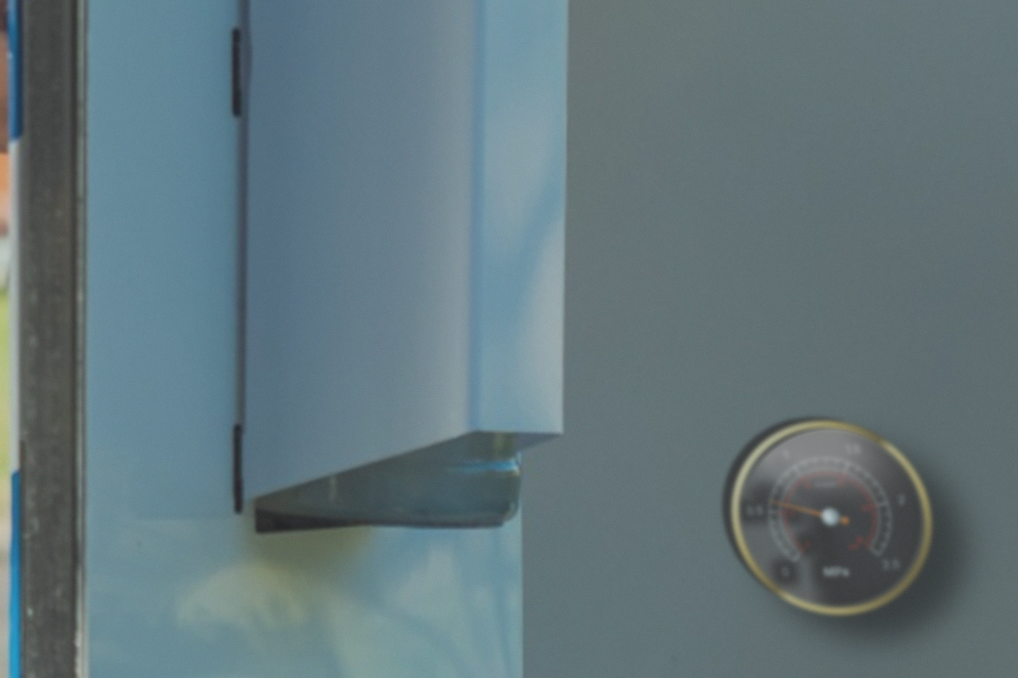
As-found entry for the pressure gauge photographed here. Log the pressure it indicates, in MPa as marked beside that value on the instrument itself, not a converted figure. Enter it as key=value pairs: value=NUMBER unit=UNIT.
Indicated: value=0.6 unit=MPa
